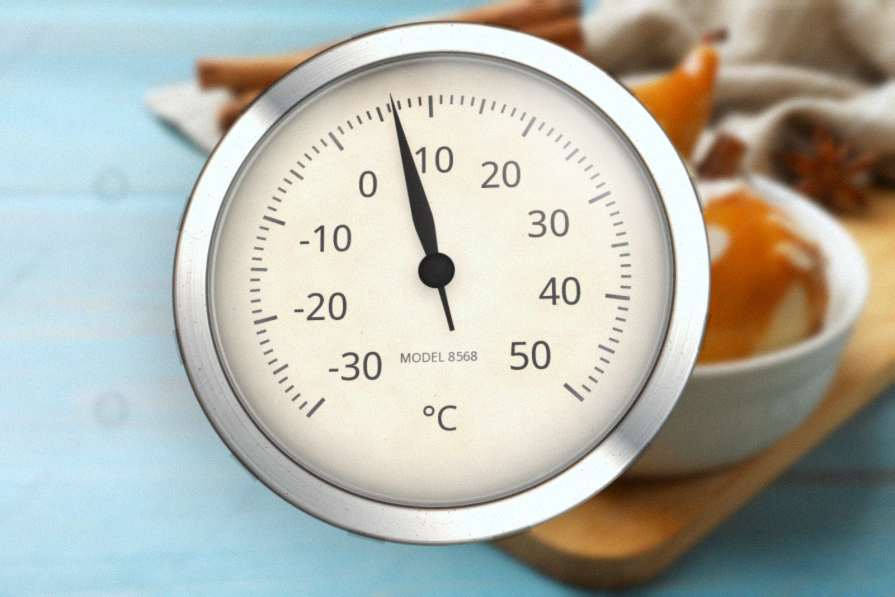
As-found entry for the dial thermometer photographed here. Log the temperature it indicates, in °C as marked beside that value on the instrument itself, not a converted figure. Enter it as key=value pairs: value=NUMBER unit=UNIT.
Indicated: value=6.5 unit=°C
